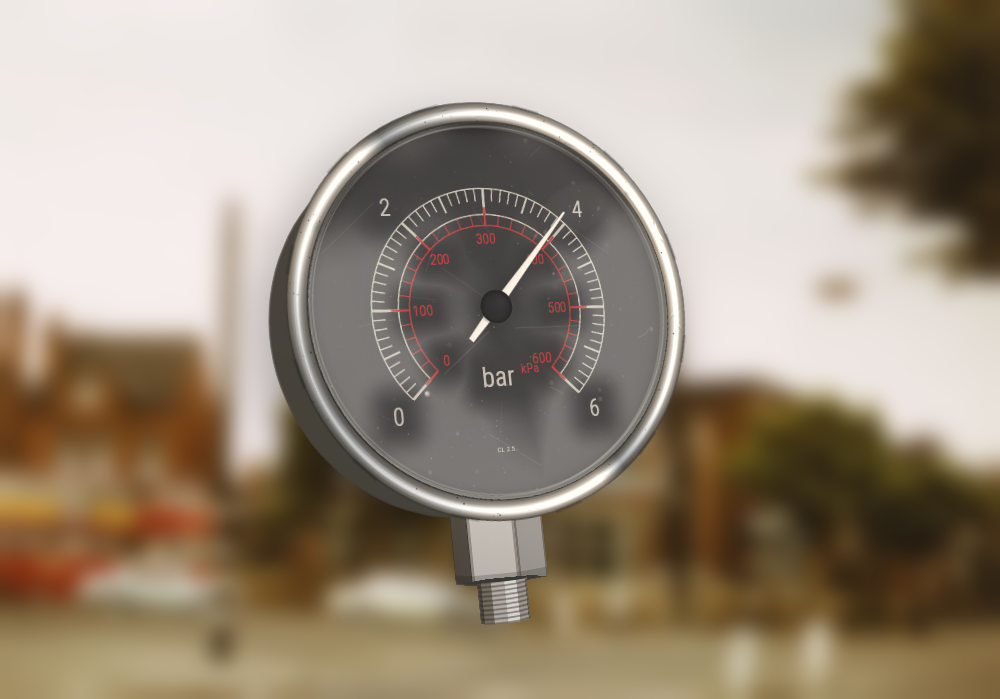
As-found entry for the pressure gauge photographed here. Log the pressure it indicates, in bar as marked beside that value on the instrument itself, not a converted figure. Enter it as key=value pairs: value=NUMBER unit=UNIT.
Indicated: value=3.9 unit=bar
